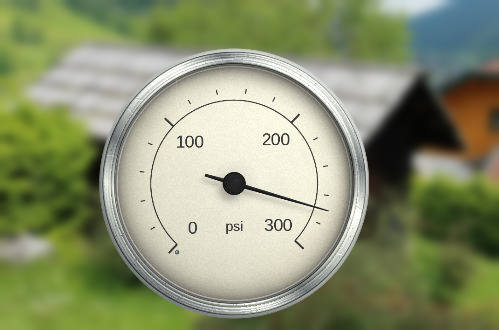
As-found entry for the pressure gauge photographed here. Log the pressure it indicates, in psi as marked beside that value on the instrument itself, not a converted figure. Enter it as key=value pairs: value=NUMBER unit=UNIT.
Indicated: value=270 unit=psi
